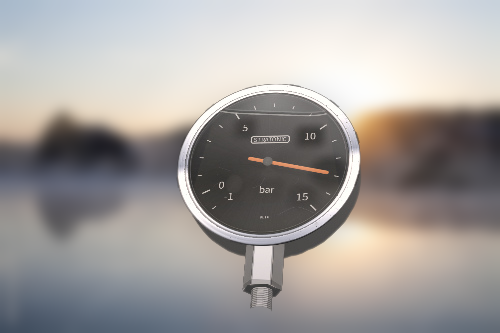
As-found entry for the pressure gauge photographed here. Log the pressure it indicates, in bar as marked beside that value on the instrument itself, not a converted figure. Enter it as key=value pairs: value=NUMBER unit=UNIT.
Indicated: value=13 unit=bar
